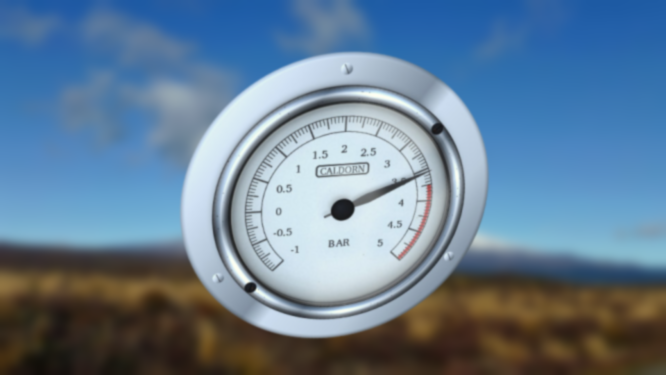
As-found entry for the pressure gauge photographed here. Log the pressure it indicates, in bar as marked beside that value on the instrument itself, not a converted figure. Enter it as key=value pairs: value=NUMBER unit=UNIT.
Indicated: value=3.5 unit=bar
